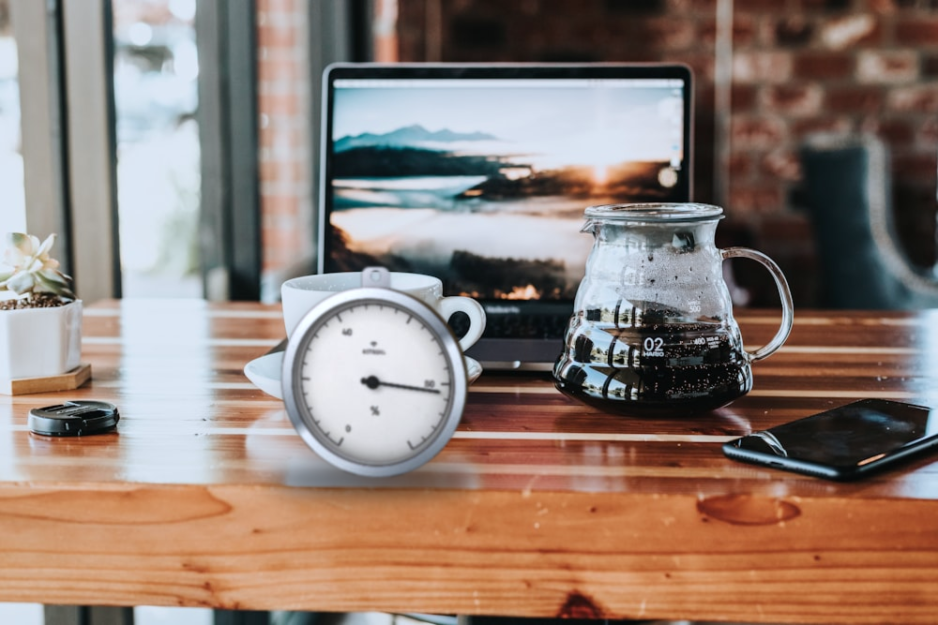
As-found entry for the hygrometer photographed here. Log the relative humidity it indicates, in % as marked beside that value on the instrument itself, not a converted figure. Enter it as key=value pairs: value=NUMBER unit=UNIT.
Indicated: value=82 unit=%
